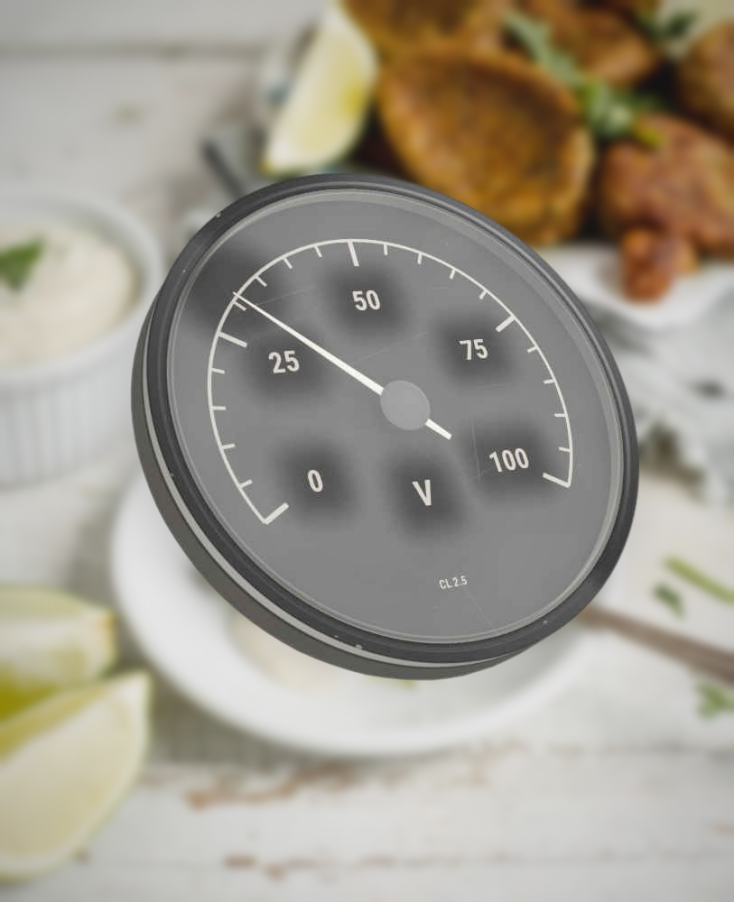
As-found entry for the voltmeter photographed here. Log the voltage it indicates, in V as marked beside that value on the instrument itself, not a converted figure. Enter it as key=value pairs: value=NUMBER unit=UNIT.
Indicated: value=30 unit=V
